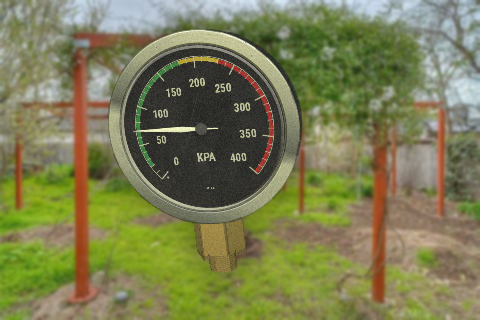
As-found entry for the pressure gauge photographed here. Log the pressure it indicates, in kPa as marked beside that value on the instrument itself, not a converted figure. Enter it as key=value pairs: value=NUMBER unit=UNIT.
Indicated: value=70 unit=kPa
